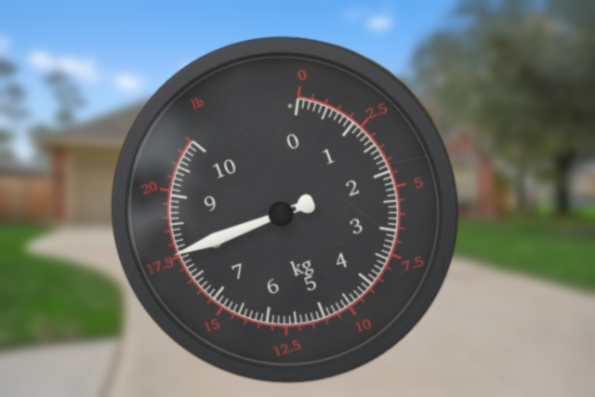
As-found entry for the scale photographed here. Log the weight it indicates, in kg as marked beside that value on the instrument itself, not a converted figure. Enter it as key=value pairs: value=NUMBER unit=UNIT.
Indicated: value=8 unit=kg
